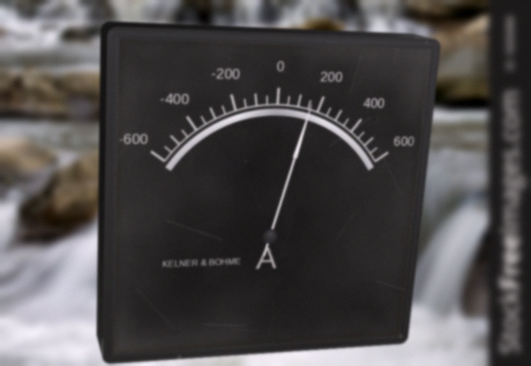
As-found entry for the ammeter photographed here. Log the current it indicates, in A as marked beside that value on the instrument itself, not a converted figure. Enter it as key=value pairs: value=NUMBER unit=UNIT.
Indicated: value=150 unit=A
